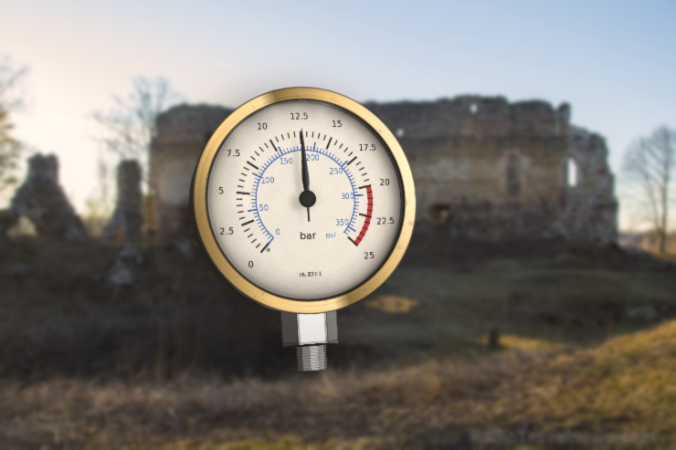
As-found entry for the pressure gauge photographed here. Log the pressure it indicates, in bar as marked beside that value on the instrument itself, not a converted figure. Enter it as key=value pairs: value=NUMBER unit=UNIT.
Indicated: value=12.5 unit=bar
